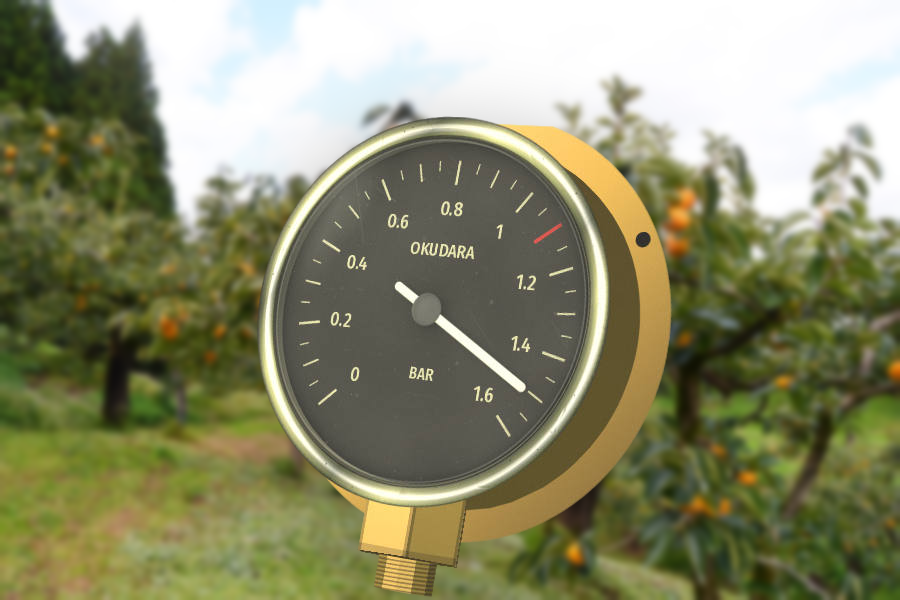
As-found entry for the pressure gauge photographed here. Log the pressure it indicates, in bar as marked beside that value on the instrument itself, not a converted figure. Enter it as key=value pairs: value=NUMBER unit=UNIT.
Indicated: value=1.5 unit=bar
